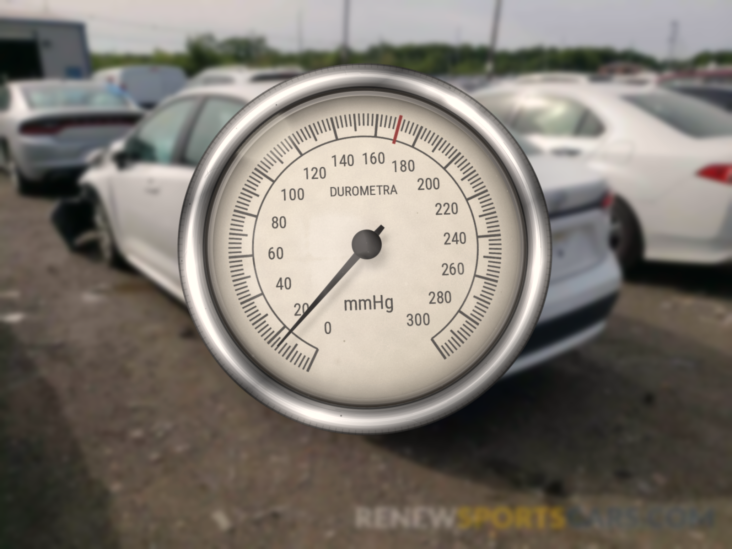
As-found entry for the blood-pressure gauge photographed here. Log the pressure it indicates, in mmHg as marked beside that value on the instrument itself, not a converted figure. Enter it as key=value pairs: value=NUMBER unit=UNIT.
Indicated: value=16 unit=mmHg
